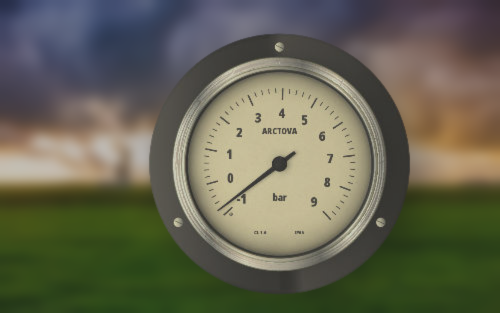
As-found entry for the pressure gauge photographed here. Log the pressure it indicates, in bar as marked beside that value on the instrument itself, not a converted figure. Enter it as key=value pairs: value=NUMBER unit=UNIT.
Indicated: value=-0.8 unit=bar
